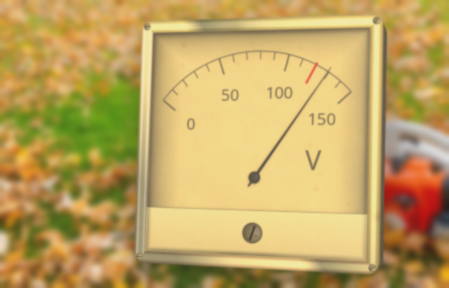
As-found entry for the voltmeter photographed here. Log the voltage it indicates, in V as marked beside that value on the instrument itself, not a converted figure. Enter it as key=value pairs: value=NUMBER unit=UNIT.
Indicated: value=130 unit=V
